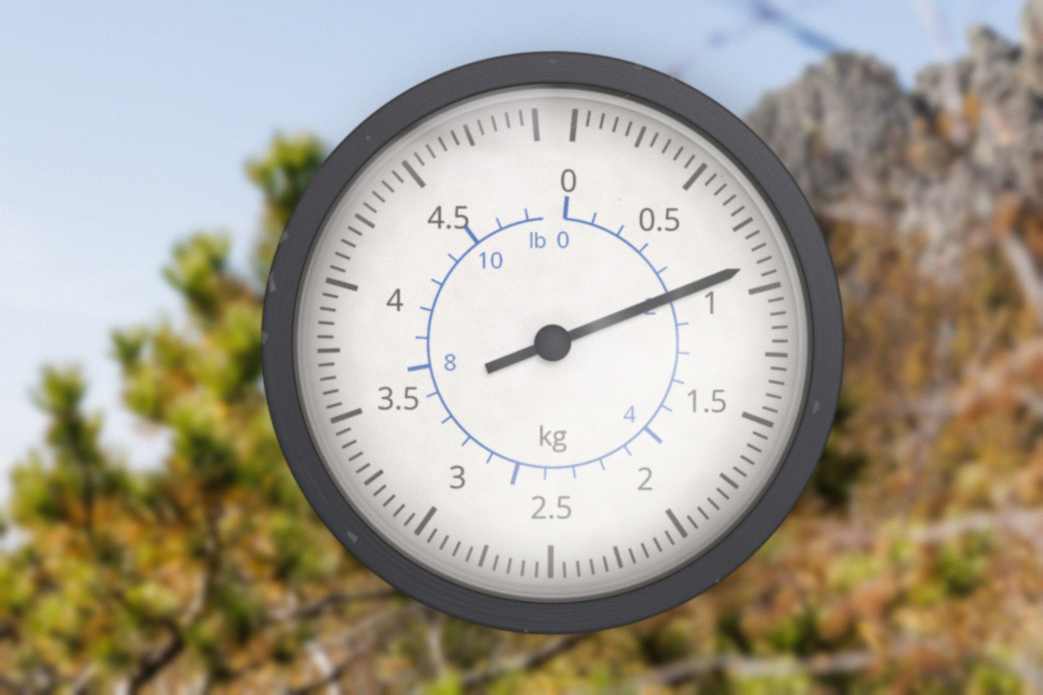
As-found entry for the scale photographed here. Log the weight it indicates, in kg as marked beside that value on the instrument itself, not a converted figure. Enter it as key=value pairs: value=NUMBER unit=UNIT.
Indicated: value=0.9 unit=kg
